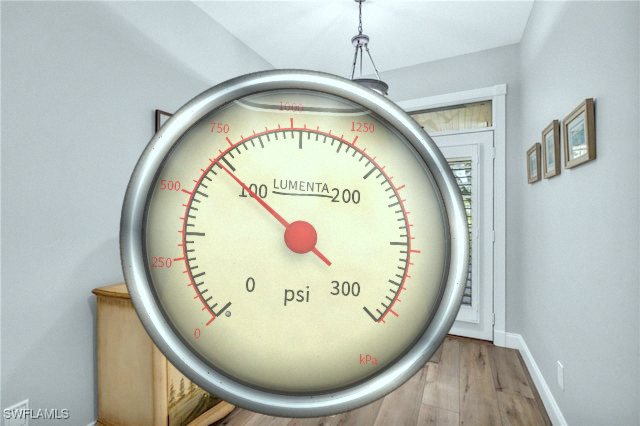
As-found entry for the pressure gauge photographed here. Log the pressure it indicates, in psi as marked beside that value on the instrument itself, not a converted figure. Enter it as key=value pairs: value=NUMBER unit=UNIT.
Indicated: value=95 unit=psi
